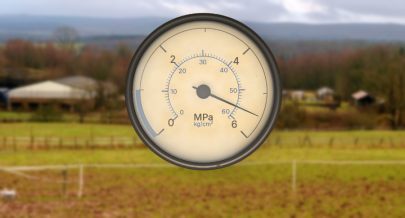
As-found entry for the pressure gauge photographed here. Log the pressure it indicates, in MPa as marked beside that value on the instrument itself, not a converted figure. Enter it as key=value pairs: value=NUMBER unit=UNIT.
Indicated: value=5.5 unit=MPa
